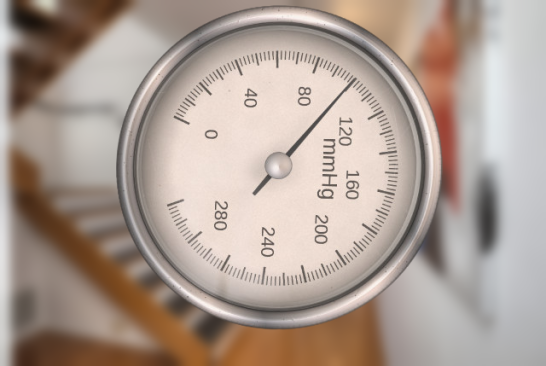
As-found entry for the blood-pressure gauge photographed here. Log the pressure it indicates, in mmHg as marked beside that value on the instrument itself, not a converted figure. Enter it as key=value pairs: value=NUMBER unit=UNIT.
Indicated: value=100 unit=mmHg
